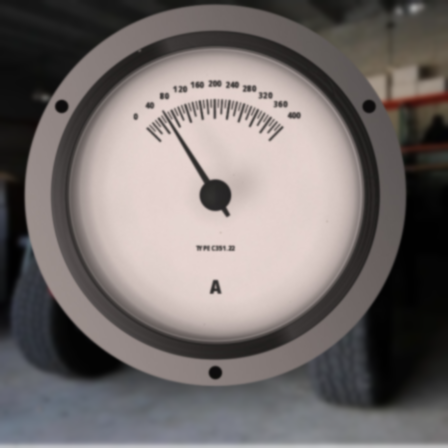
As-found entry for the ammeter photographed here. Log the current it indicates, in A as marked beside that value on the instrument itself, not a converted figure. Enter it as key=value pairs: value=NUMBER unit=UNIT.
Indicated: value=60 unit=A
